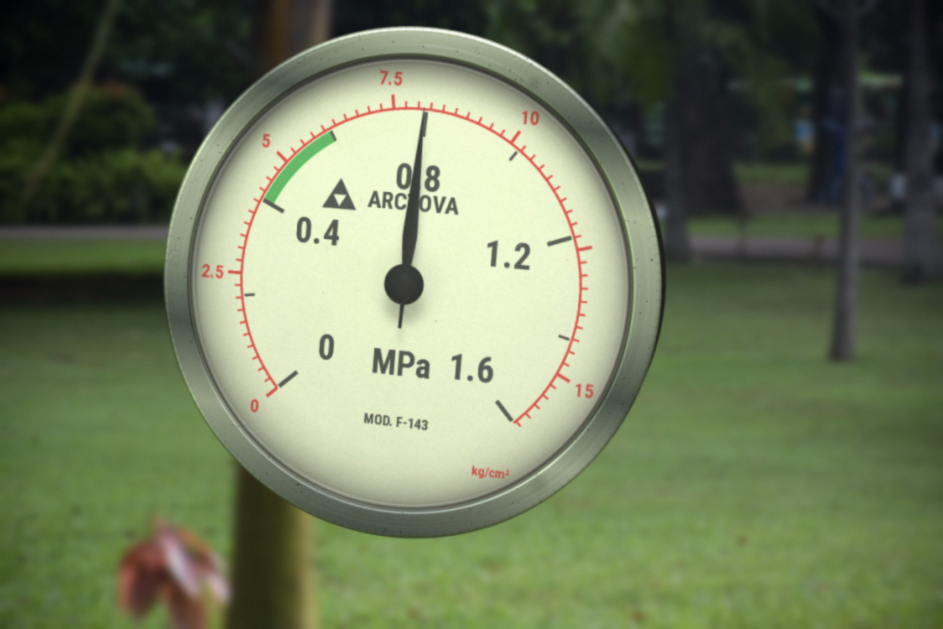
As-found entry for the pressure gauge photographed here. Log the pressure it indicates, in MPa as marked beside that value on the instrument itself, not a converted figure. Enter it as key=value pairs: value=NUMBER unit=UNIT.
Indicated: value=0.8 unit=MPa
